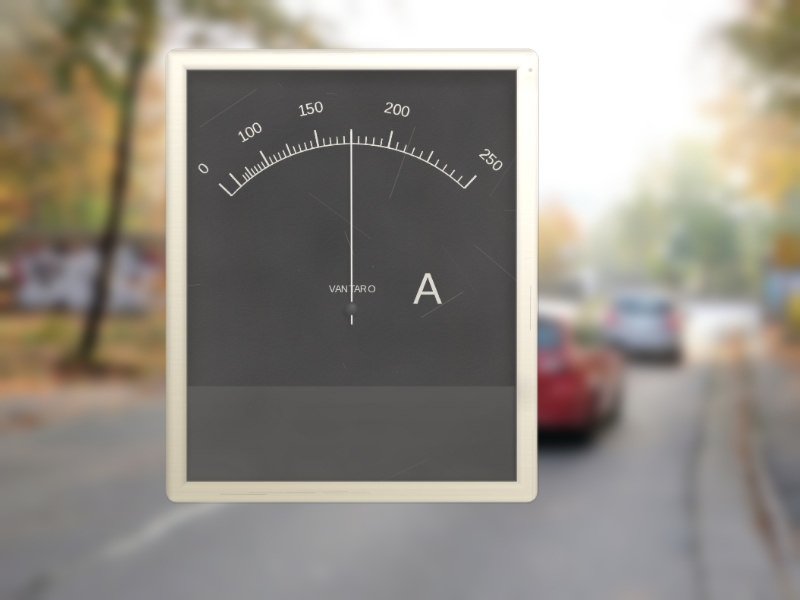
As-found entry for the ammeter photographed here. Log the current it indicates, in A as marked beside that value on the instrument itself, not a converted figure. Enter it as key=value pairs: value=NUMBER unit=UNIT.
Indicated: value=175 unit=A
